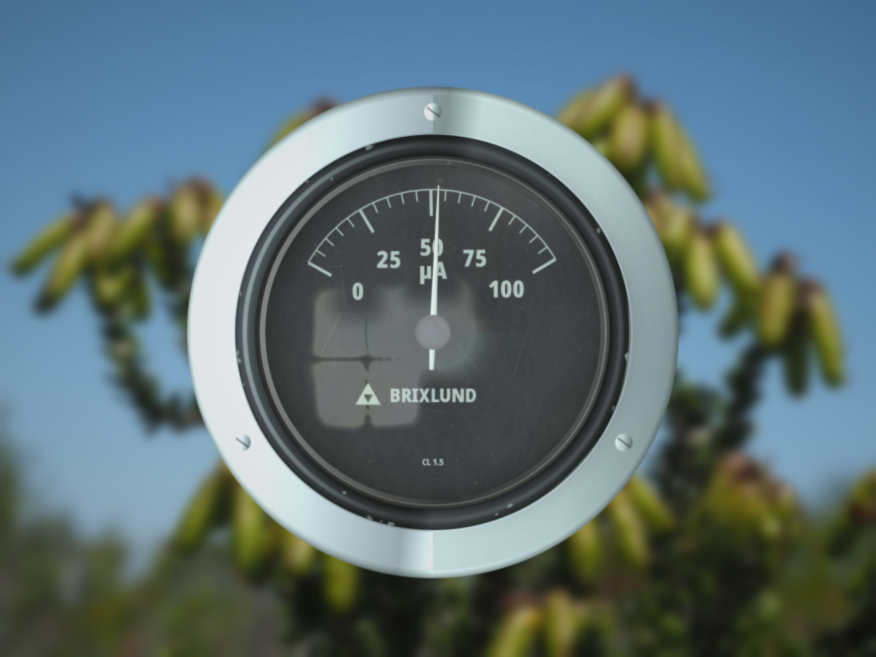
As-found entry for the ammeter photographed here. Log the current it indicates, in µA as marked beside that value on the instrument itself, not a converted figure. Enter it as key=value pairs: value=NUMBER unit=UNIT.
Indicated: value=52.5 unit=µA
